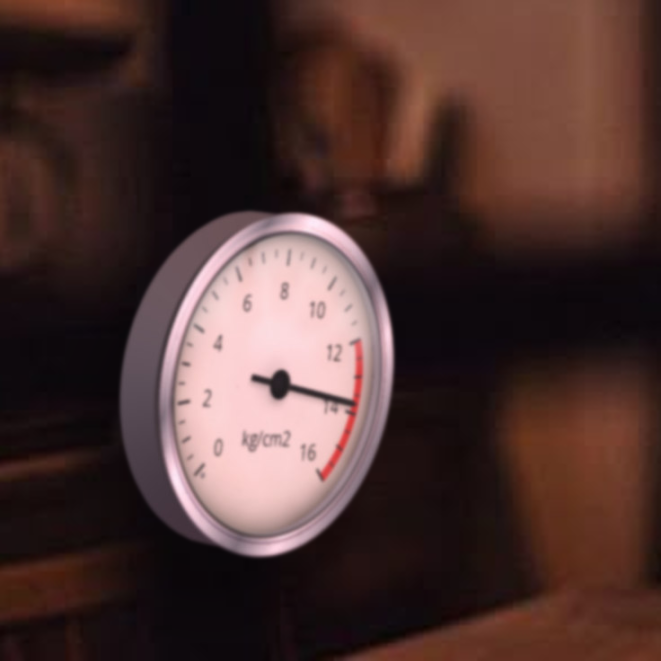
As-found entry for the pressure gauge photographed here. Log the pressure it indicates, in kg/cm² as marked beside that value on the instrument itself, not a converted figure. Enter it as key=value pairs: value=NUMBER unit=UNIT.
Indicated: value=13.75 unit=kg/cm²
